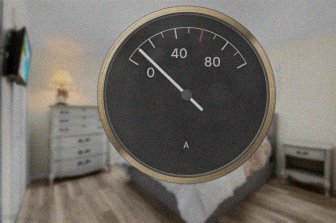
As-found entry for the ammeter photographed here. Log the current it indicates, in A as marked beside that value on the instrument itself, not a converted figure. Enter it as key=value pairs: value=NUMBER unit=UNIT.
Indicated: value=10 unit=A
